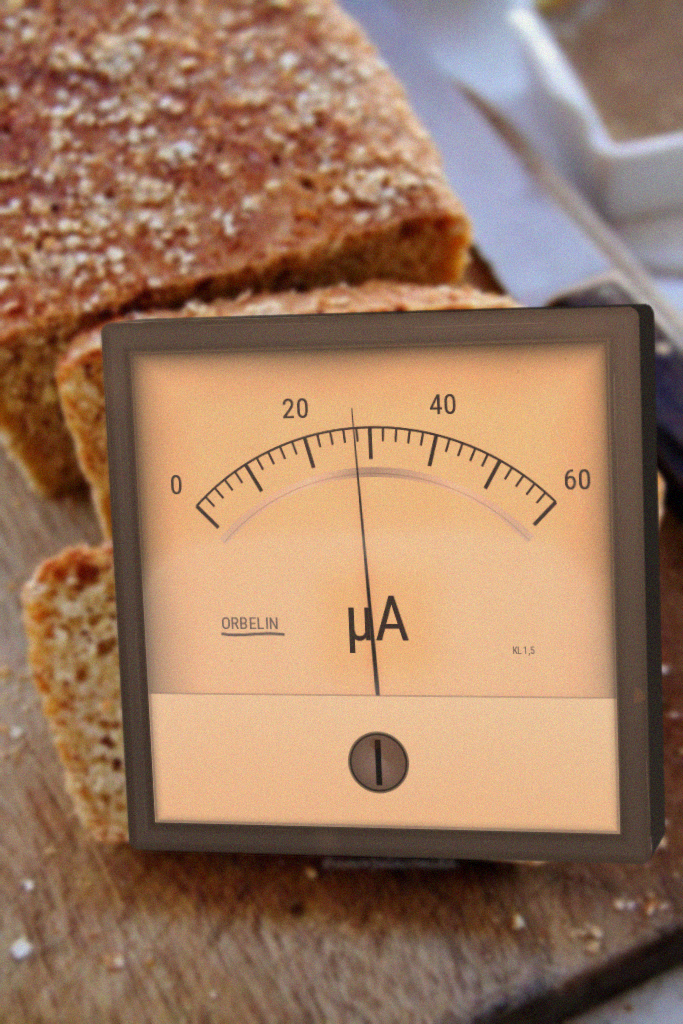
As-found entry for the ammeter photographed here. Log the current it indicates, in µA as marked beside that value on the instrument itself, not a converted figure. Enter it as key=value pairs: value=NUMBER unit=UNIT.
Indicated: value=28 unit=µA
